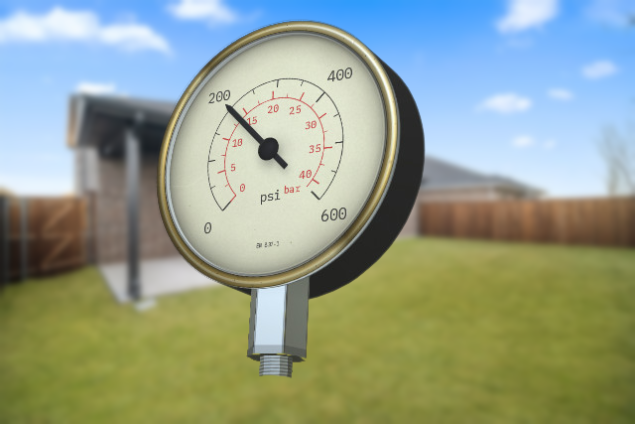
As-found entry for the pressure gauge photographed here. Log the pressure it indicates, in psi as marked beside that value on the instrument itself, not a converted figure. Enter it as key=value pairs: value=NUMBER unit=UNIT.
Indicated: value=200 unit=psi
